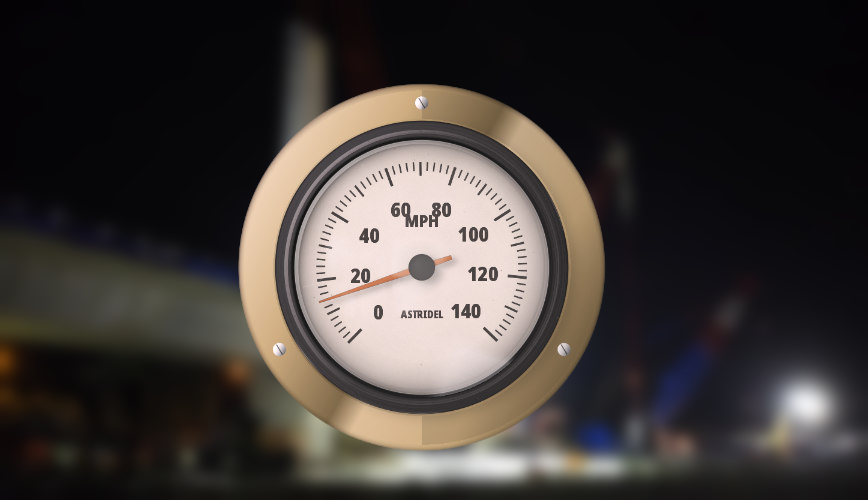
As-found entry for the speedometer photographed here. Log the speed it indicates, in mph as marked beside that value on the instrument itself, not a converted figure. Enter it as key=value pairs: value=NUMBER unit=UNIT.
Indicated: value=14 unit=mph
